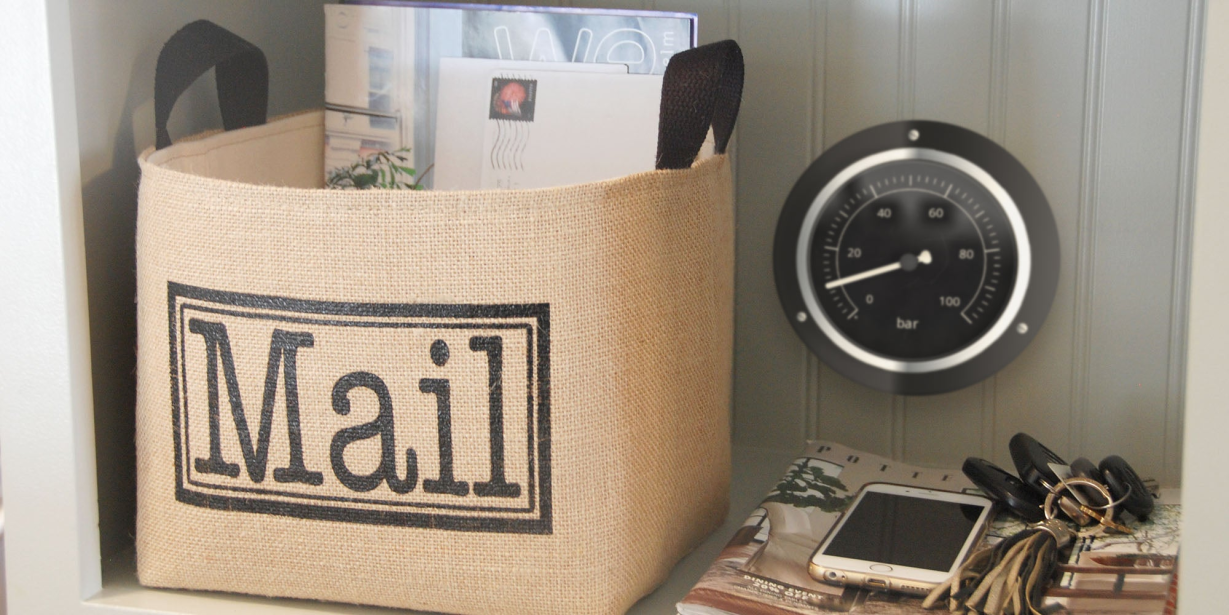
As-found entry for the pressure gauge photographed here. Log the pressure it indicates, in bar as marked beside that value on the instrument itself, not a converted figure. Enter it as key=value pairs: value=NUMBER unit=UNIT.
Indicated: value=10 unit=bar
